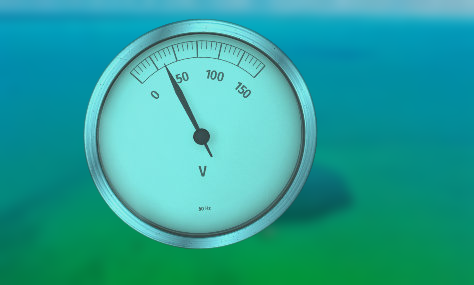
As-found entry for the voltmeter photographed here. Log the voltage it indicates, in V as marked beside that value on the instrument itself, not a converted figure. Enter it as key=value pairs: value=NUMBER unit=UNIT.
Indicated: value=35 unit=V
